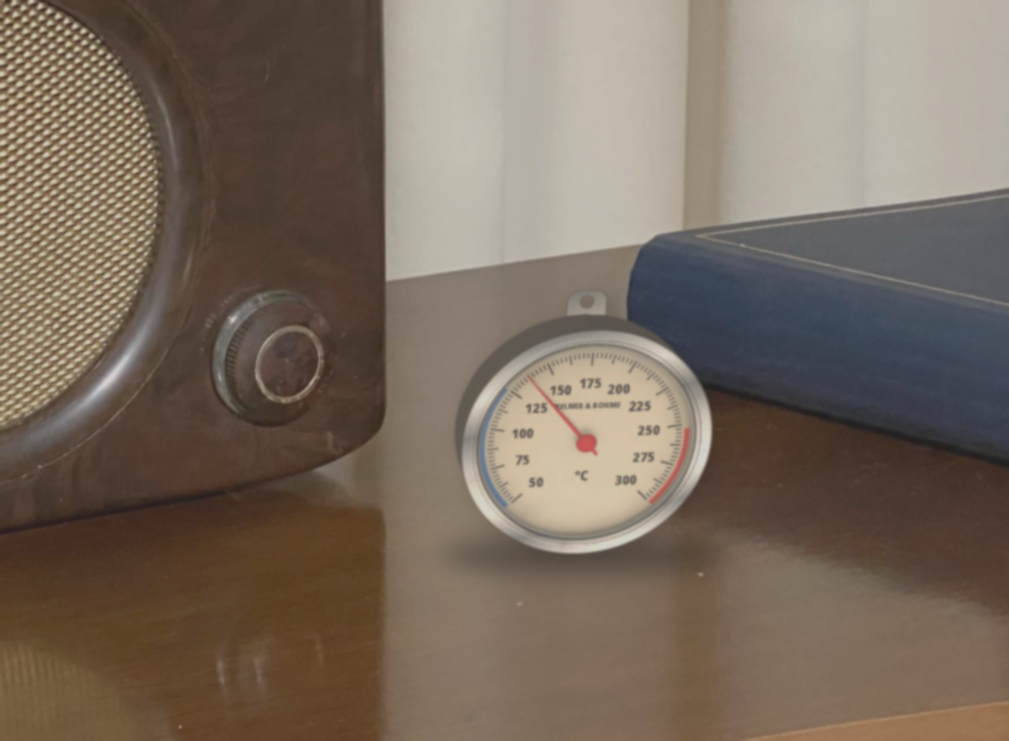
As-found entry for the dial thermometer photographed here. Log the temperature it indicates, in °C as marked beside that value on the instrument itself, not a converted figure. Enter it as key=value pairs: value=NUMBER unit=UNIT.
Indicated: value=137.5 unit=°C
